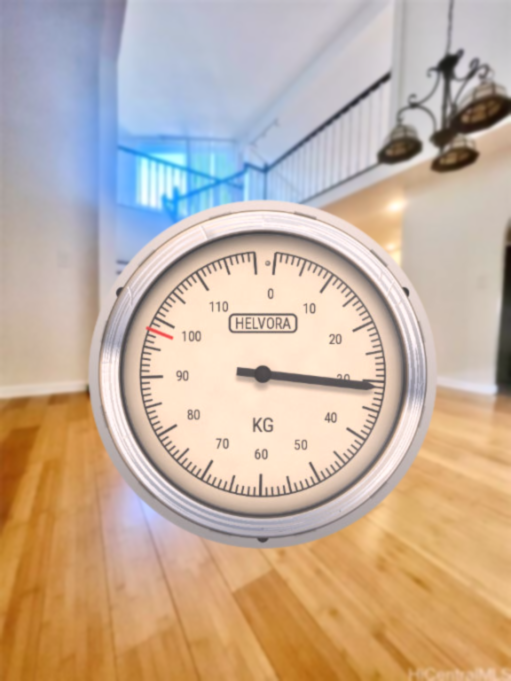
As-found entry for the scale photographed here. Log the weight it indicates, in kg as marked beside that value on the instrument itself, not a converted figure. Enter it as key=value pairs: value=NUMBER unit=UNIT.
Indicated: value=31 unit=kg
